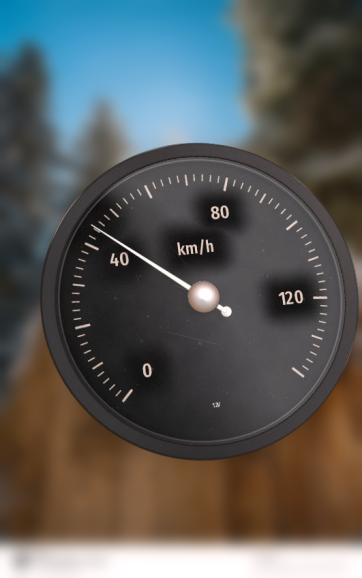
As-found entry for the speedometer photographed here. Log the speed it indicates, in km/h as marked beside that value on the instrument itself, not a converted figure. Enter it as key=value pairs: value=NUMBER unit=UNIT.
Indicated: value=44 unit=km/h
